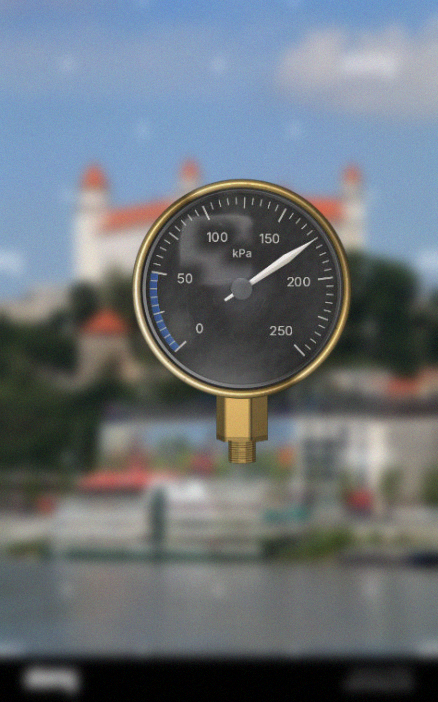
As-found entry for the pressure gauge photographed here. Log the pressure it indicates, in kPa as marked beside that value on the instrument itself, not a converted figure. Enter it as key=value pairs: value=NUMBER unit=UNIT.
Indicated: value=175 unit=kPa
